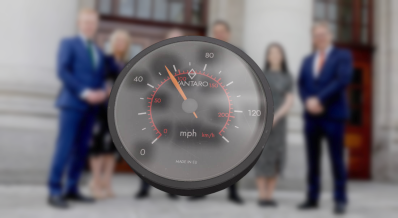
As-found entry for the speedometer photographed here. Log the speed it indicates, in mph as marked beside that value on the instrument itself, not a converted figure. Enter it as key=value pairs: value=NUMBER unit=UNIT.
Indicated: value=55 unit=mph
